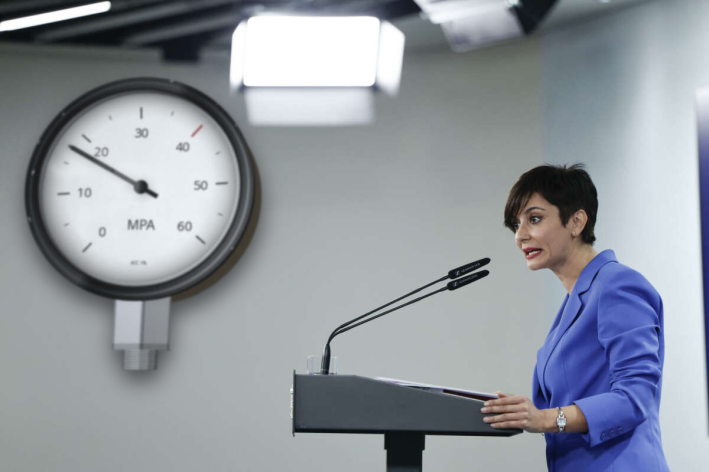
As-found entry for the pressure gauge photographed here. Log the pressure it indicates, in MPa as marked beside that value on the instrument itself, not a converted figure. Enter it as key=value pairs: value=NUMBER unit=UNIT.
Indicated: value=17.5 unit=MPa
